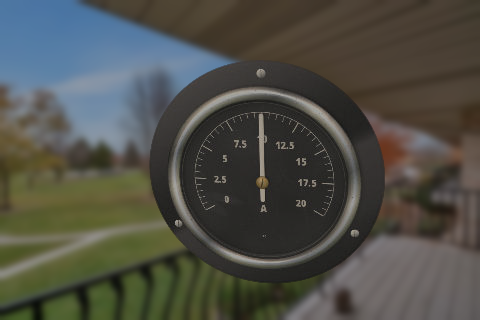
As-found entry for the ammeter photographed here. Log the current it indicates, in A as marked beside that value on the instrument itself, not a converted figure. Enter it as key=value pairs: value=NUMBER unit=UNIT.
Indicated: value=10 unit=A
